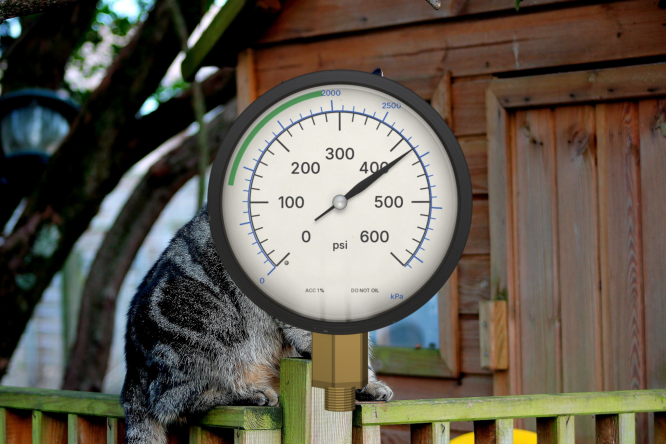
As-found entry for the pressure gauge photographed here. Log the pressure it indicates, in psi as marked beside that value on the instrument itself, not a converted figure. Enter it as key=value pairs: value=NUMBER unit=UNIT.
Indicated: value=420 unit=psi
